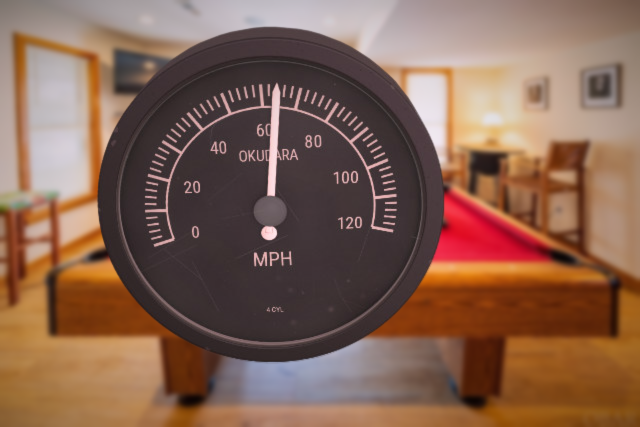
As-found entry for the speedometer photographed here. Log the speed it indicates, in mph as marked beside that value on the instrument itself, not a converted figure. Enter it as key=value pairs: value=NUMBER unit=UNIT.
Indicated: value=64 unit=mph
